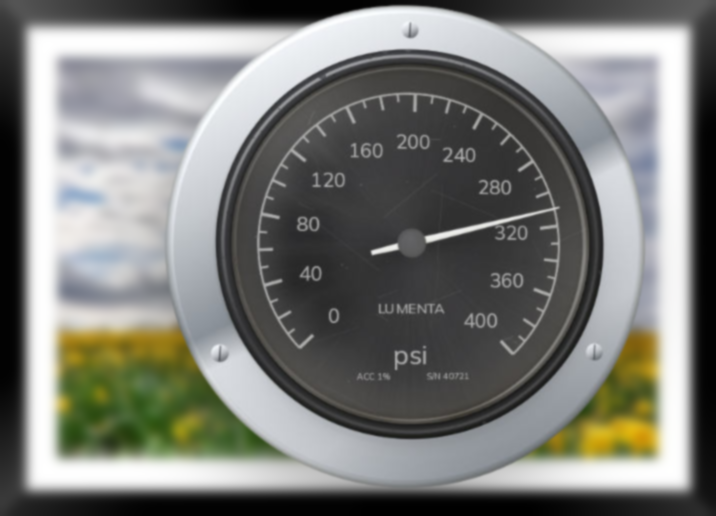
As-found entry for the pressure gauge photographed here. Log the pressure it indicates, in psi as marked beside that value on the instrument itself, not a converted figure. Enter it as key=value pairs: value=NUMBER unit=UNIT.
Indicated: value=310 unit=psi
